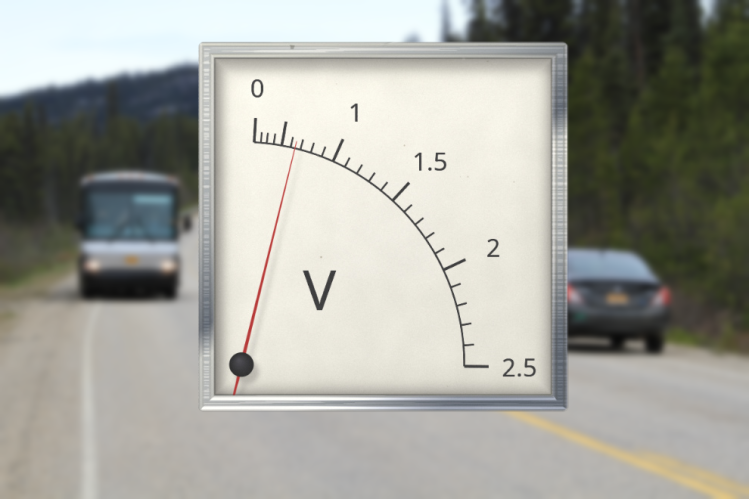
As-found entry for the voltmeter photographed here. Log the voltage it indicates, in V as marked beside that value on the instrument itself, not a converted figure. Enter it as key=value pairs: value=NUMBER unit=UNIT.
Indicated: value=0.65 unit=V
